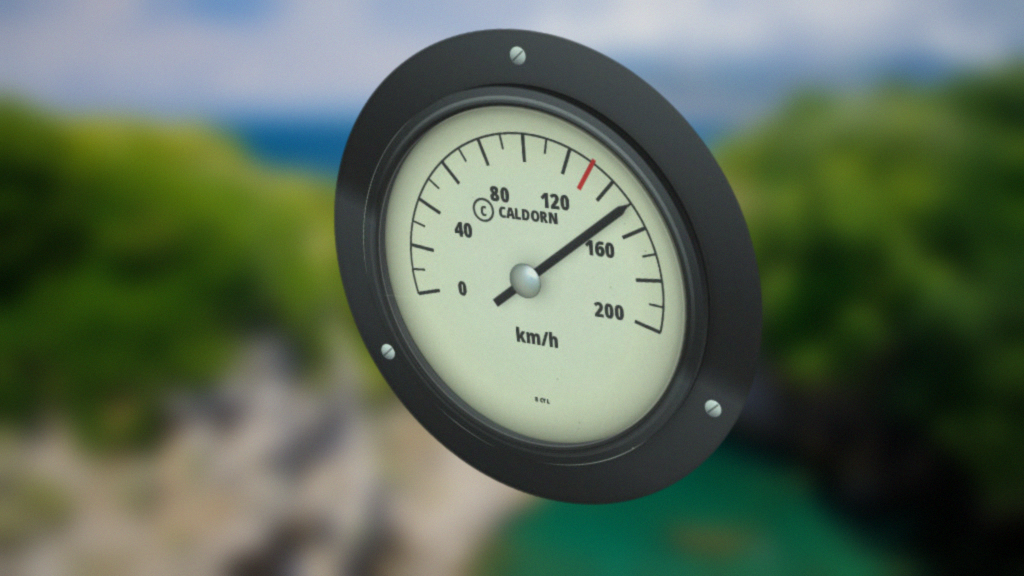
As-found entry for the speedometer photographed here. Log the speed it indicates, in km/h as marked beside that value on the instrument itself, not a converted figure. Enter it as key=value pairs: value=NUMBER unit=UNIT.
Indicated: value=150 unit=km/h
